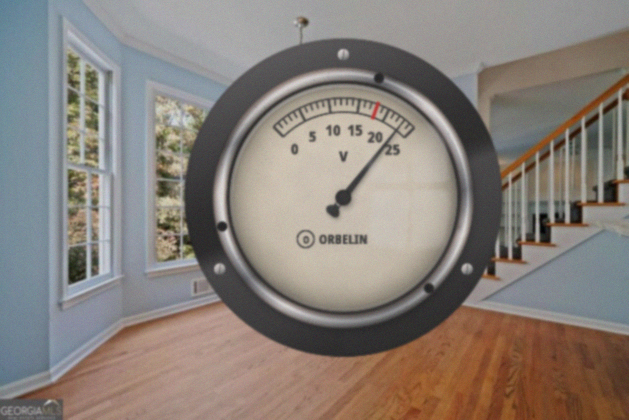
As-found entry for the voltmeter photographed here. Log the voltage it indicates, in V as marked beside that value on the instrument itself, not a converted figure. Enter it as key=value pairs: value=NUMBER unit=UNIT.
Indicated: value=23 unit=V
